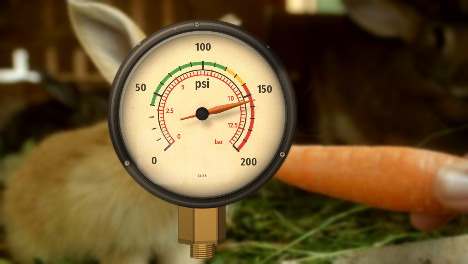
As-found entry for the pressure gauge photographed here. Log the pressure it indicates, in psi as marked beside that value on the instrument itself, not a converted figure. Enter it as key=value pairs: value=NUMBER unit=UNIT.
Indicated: value=155 unit=psi
